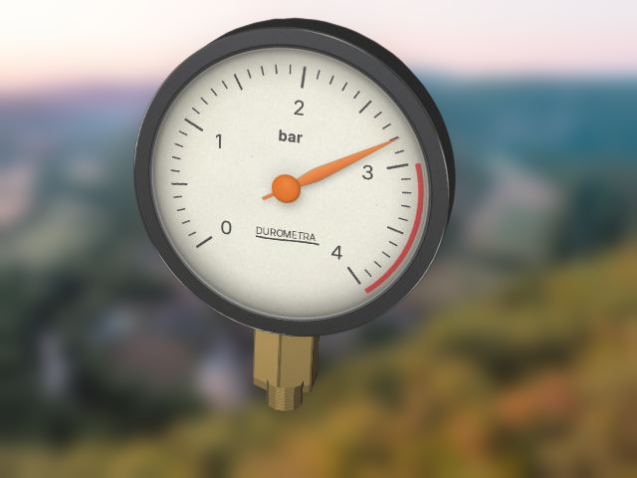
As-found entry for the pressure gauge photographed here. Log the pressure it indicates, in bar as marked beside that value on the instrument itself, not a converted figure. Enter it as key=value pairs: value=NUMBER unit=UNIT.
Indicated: value=2.8 unit=bar
